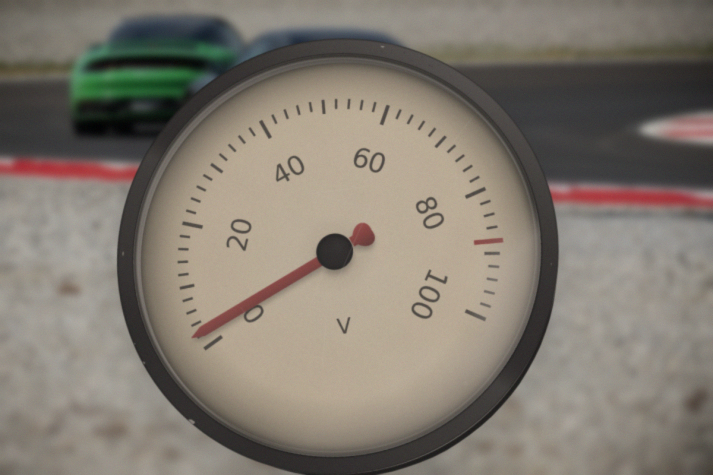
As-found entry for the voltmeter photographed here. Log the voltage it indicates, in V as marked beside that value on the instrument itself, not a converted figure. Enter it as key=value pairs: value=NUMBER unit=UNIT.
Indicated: value=2 unit=V
